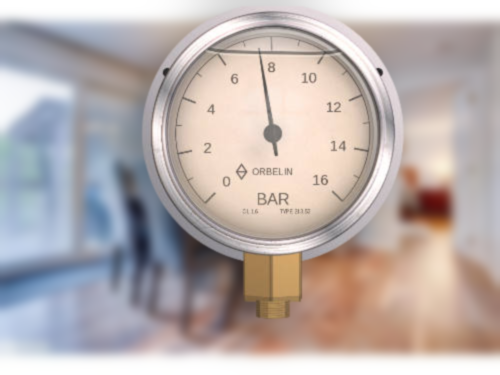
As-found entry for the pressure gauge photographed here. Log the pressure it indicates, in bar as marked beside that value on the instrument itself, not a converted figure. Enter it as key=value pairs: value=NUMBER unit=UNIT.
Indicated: value=7.5 unit=bar
